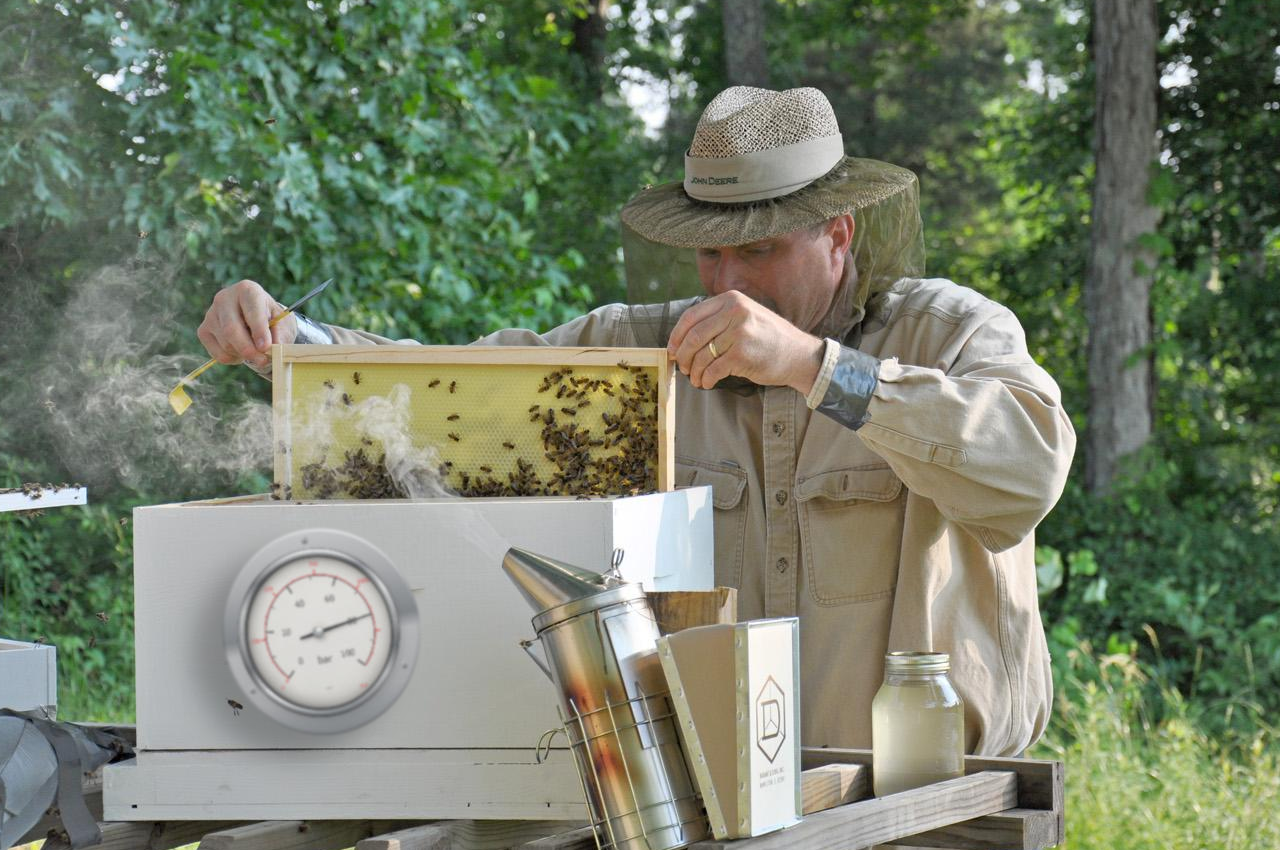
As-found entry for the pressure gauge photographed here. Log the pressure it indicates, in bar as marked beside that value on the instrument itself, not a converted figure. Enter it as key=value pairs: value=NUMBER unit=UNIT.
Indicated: value=80 unit=bar
